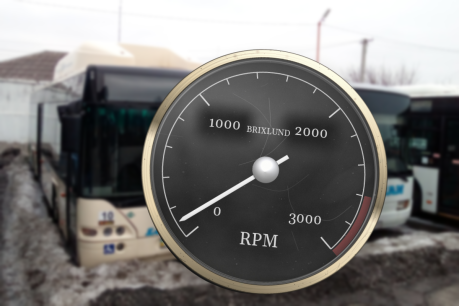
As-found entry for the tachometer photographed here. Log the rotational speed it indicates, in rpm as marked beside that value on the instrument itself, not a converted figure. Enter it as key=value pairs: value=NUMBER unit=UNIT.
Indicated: value=100 unit=rpm
